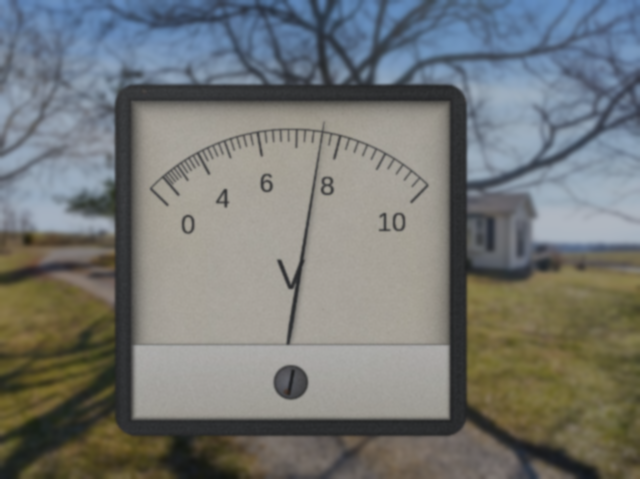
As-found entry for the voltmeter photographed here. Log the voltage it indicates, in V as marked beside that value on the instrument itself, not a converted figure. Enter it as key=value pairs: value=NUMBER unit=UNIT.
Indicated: value=7.6 unit=V
